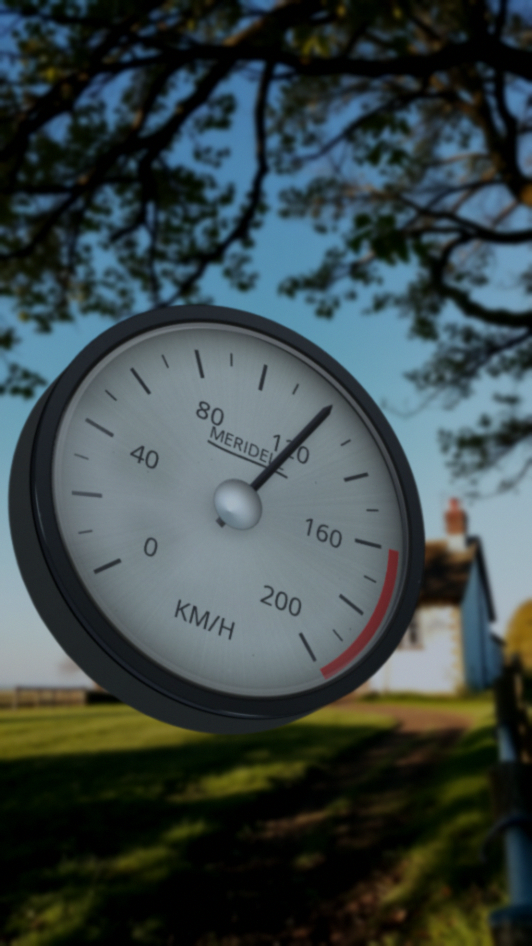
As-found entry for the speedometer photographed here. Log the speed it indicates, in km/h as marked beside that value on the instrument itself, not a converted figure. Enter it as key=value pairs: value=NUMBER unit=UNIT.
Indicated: value=120 unit=km/h
